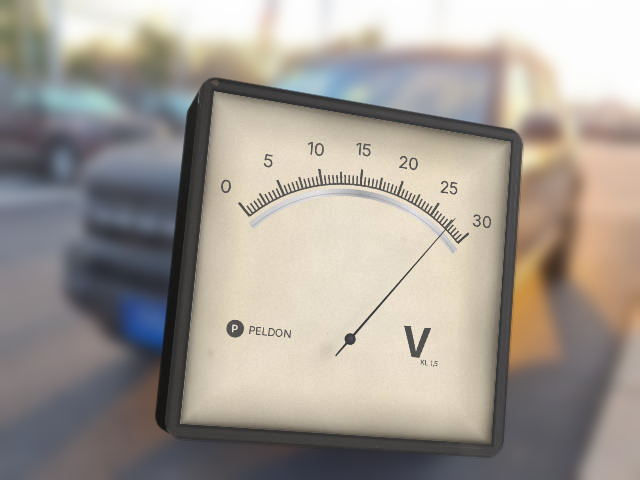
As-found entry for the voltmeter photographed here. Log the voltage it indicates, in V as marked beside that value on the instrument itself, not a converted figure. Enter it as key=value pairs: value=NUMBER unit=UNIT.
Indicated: value=27.5 unit=V
